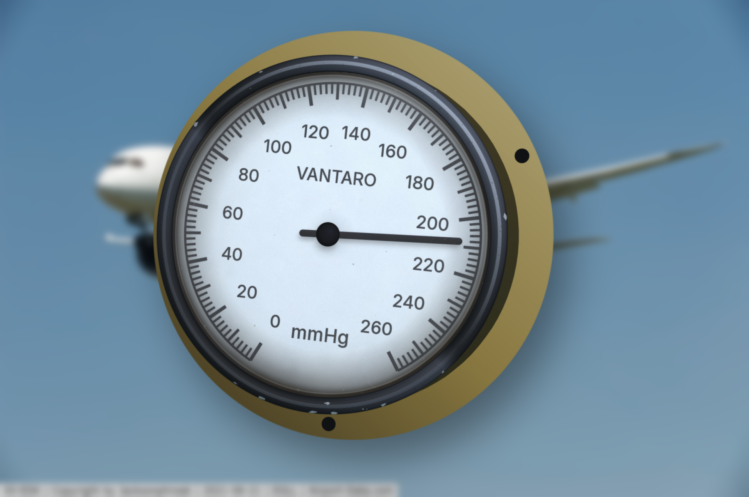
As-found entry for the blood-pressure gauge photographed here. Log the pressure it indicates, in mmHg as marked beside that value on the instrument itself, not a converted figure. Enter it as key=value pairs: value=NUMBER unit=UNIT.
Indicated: value=208 unit=mmHg
